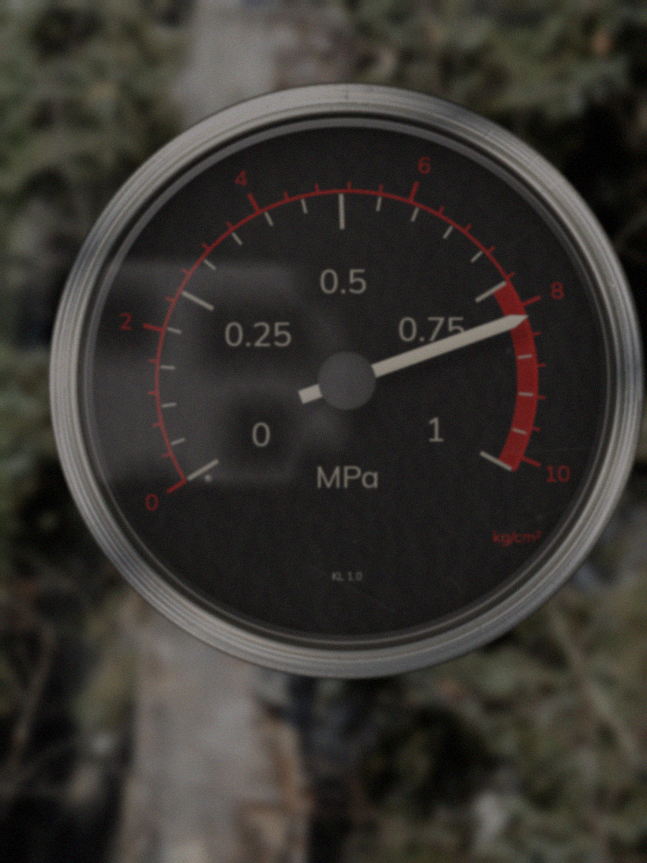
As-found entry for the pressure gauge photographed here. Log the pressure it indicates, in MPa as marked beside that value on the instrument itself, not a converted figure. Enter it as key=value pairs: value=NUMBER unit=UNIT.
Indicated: value=0.8 unit=MPa
